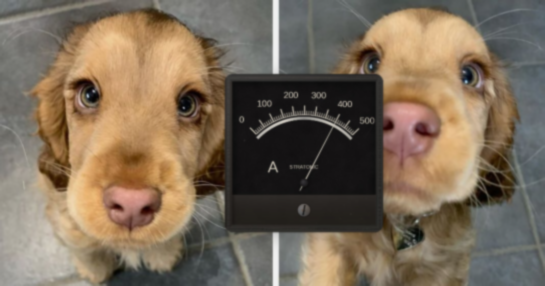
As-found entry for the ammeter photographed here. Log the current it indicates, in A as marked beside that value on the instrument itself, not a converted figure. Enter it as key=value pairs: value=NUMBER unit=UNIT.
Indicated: value=400 unit=A
